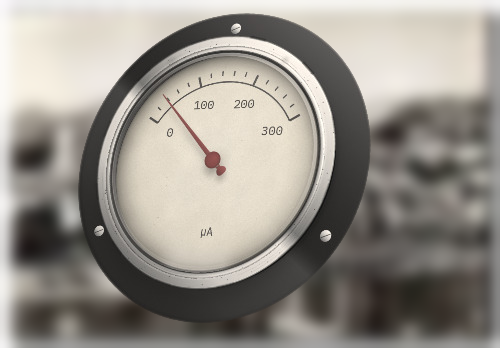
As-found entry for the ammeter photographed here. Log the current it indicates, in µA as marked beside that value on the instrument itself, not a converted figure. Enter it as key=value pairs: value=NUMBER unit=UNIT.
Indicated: value=40 unit=µA
